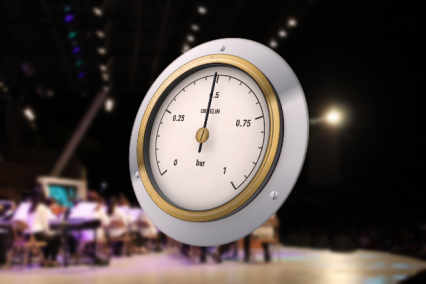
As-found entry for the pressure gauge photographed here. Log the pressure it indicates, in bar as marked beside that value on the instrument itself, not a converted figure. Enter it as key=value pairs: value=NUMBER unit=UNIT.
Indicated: value=0.5 unit=bar
